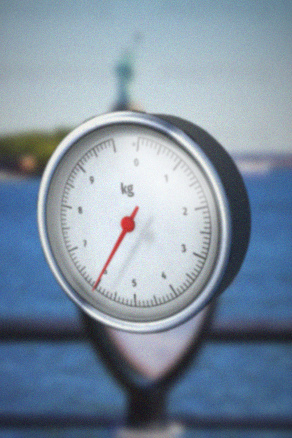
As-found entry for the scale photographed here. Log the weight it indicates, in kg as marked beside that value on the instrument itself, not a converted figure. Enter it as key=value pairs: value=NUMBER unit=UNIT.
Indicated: value=6 unit=kg
